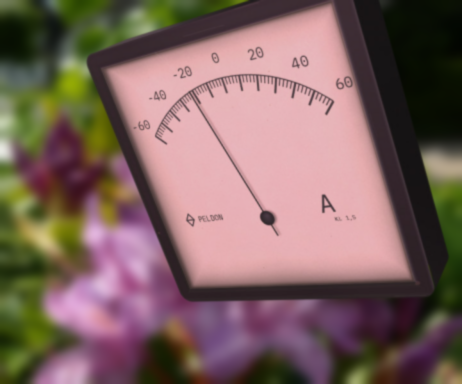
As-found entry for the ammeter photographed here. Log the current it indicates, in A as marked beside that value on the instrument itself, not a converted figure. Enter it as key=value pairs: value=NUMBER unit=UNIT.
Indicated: value=-20 unit=A
